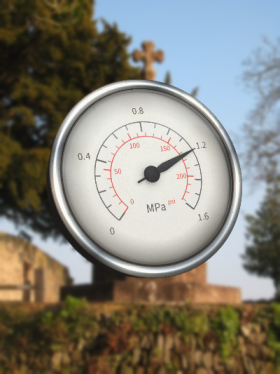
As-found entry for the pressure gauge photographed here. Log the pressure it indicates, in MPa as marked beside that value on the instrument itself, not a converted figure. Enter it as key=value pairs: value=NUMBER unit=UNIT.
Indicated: value=1.2 unit=MPa
